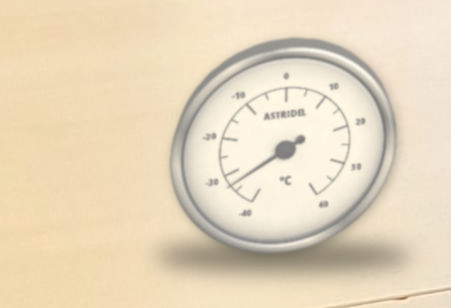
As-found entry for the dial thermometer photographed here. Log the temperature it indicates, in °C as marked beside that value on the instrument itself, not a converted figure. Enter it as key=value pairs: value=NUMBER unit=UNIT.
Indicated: value=-32.5 unit=°C
